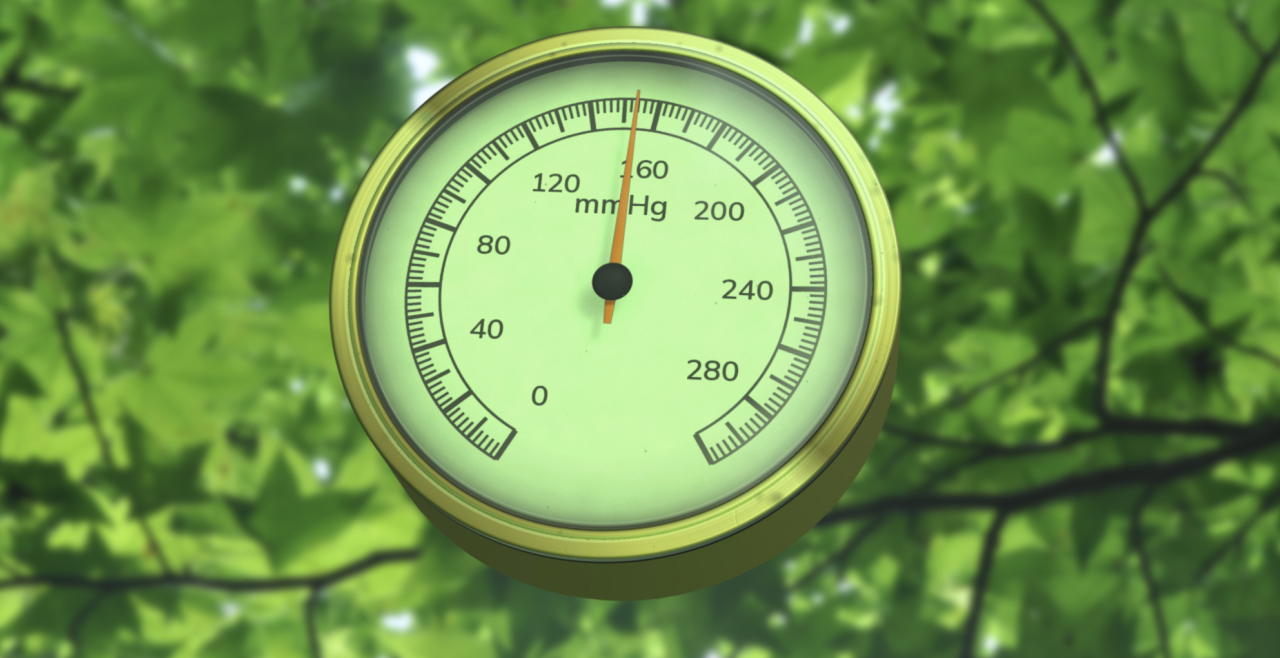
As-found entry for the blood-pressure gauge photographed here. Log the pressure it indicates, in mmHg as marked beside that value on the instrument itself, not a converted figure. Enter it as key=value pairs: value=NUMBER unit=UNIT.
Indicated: value=154 unit=mmHg
